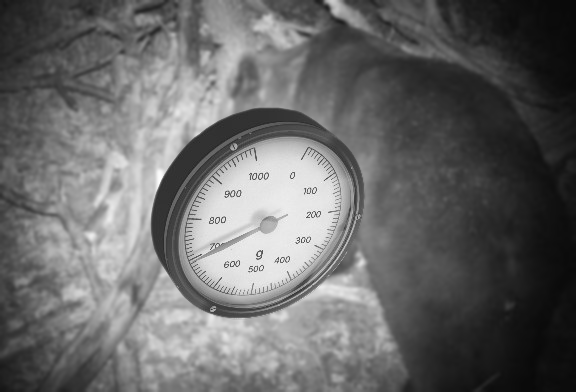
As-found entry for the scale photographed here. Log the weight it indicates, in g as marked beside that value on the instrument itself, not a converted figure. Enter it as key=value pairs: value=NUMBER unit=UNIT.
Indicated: value=700 unit=g
